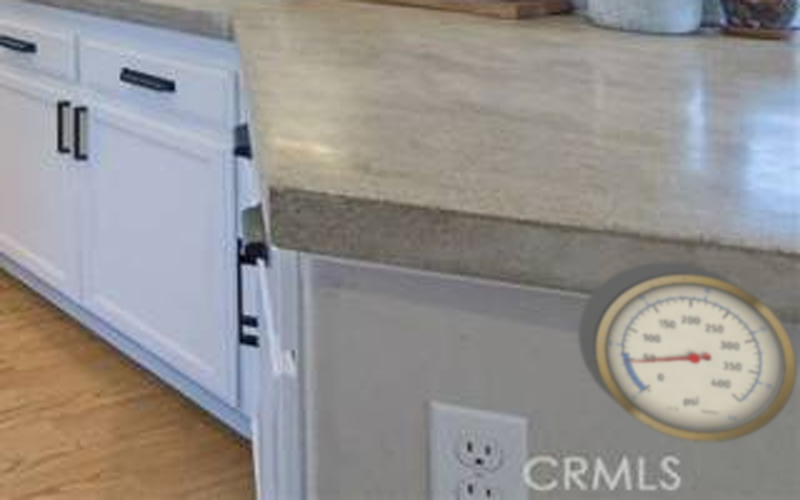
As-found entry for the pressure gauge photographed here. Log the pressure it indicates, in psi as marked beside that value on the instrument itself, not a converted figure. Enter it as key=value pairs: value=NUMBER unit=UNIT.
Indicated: value=50 unit=psi
